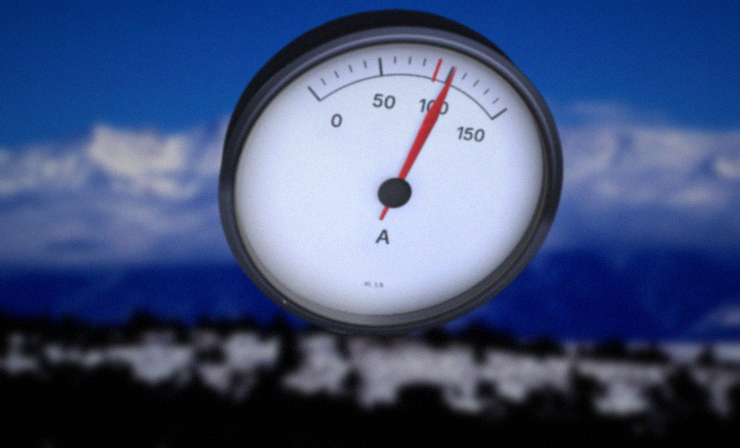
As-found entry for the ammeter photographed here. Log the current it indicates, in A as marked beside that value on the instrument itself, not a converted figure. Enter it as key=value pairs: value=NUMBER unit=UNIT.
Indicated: value=100 unit=A
